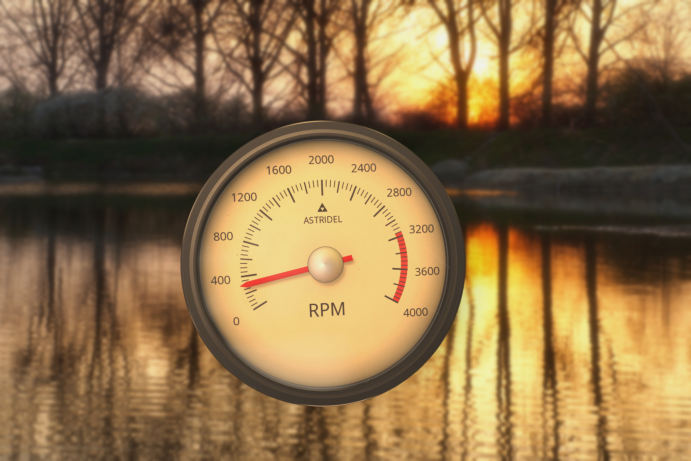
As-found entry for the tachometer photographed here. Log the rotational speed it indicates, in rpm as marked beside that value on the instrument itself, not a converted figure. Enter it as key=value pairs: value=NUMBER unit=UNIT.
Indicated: value=300 unit=rpm
